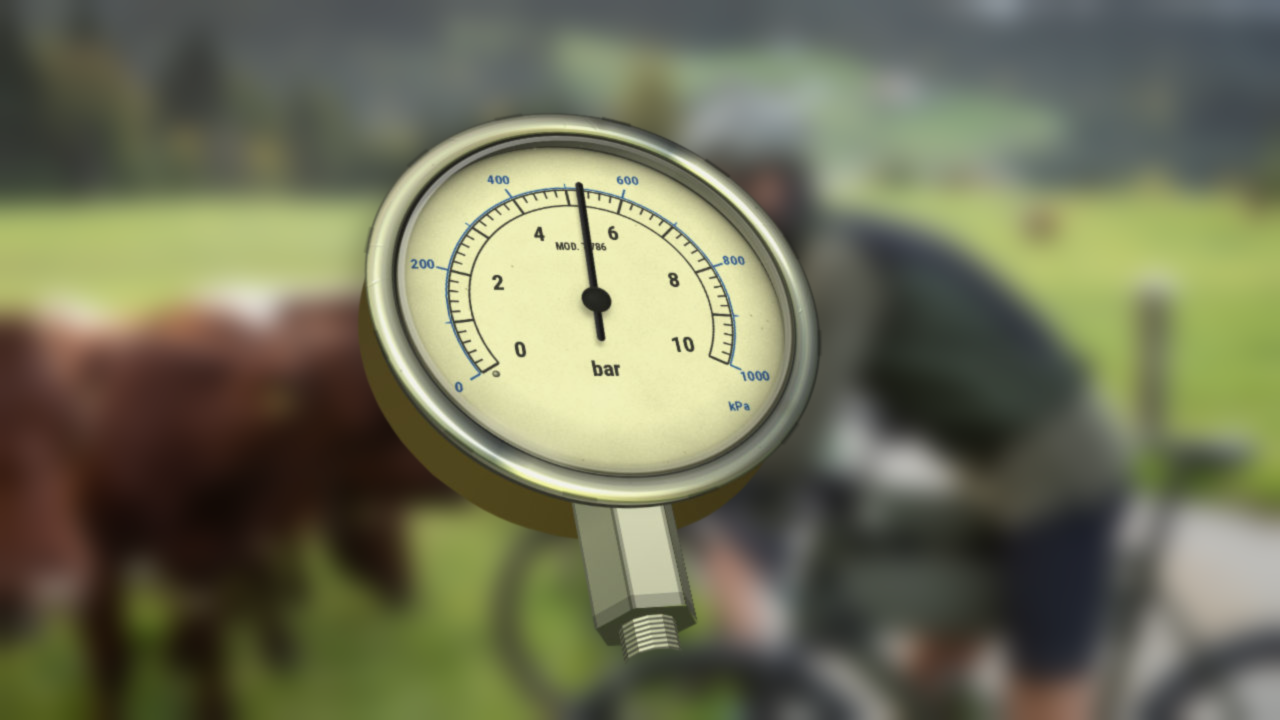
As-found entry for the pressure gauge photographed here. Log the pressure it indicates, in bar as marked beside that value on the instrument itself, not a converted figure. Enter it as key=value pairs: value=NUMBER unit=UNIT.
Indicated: value=5.2 unit=bar
